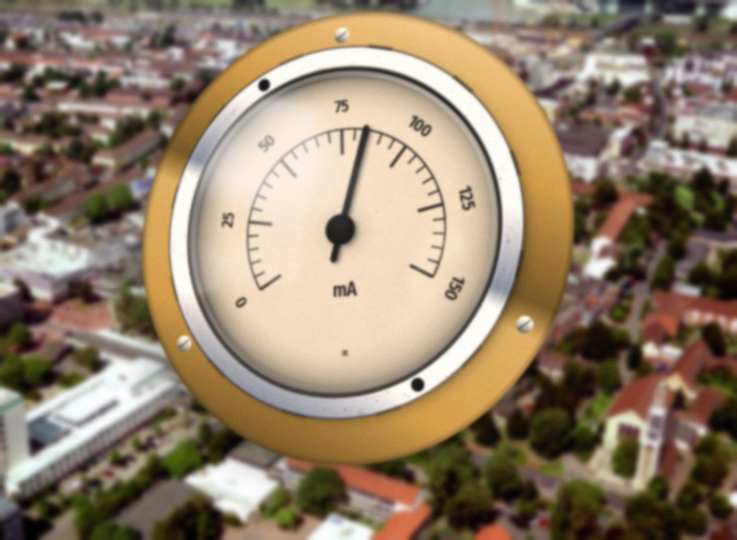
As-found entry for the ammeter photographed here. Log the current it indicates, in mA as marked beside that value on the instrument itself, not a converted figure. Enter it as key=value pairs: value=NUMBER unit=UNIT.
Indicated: value=85 unit=mA
